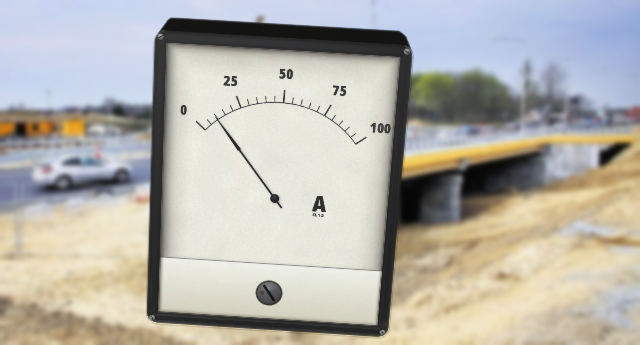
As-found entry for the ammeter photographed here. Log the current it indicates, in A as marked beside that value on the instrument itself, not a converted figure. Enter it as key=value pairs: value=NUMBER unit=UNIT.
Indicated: value=10 unit=A
